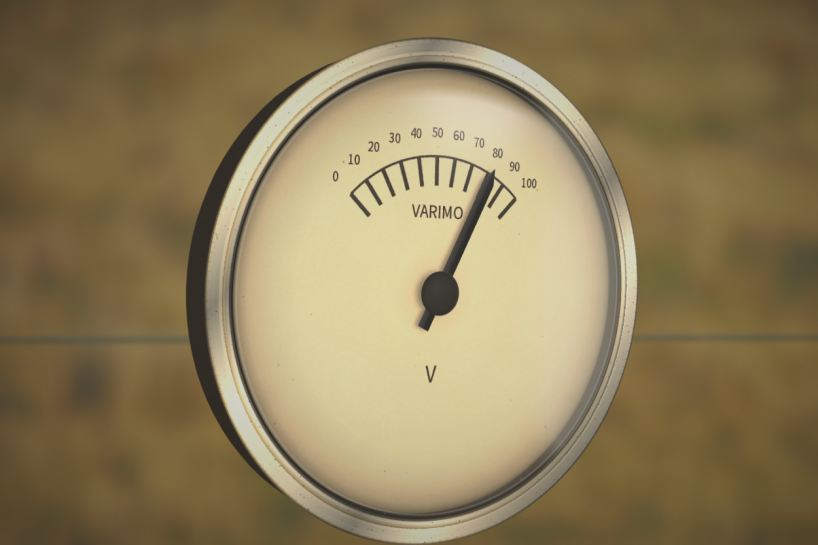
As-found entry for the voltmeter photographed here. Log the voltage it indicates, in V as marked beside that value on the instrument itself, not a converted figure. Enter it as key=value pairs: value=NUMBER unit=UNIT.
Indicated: value=80 unit=V
